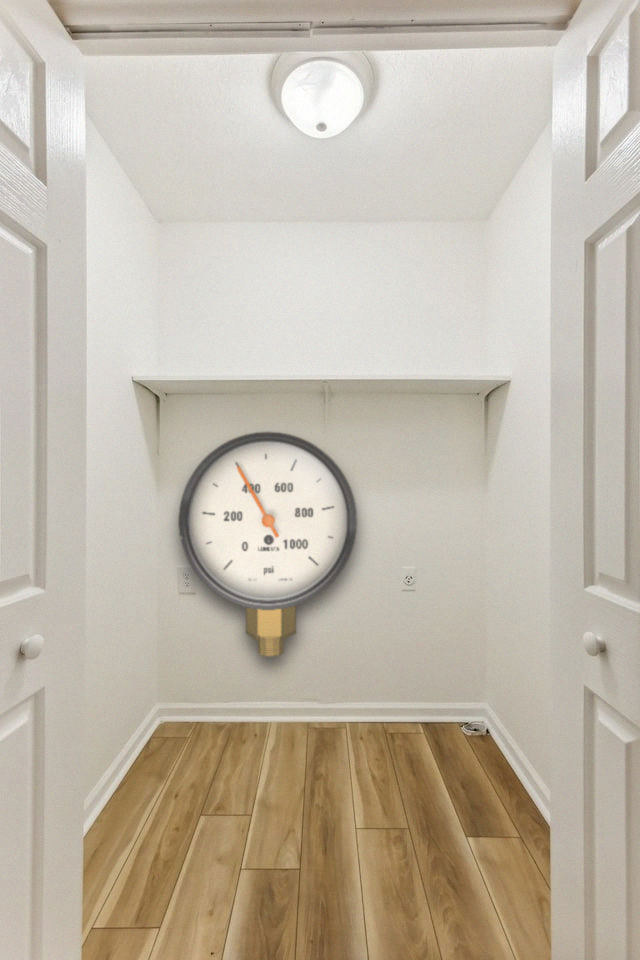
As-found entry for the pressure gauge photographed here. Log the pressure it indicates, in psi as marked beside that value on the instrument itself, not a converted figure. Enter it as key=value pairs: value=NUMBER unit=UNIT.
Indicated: value=400 unit=psi
